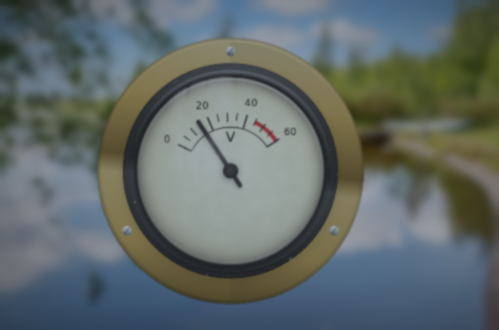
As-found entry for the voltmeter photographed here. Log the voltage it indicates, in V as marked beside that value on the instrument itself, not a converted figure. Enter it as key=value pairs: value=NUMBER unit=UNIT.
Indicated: value=15 unit=V
